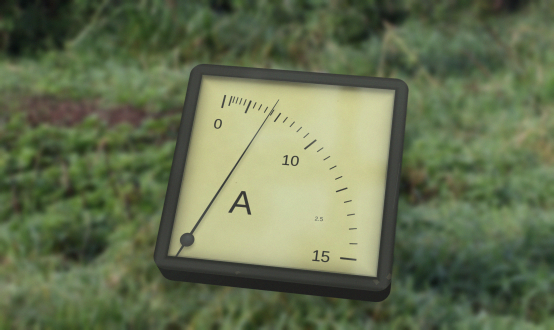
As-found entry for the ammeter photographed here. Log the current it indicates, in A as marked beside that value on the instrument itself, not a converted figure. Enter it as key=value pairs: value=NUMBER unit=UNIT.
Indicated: value=7 unit=A
